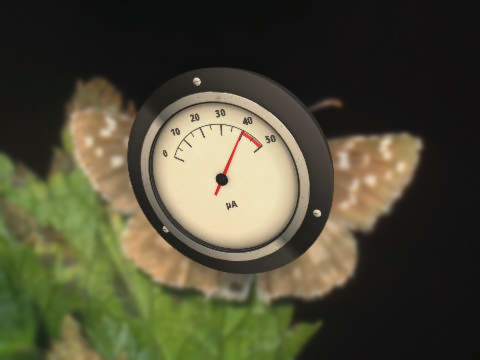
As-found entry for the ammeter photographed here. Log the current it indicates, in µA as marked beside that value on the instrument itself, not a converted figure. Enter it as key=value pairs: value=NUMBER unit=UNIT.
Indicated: value=40 unit=µA
